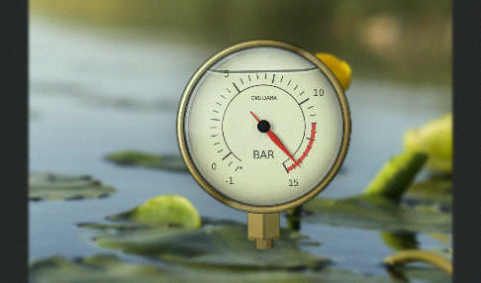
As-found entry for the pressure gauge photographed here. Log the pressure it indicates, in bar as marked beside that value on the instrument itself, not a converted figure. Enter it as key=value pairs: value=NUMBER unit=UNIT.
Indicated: value=14.25 unit=bar
